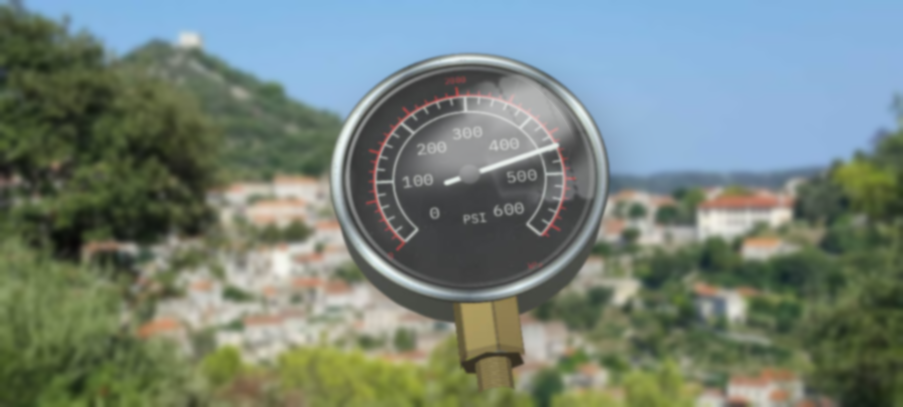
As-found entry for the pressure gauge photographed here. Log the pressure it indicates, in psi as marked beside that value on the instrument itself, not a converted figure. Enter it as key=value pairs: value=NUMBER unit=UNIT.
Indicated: value=460 unit=psi
